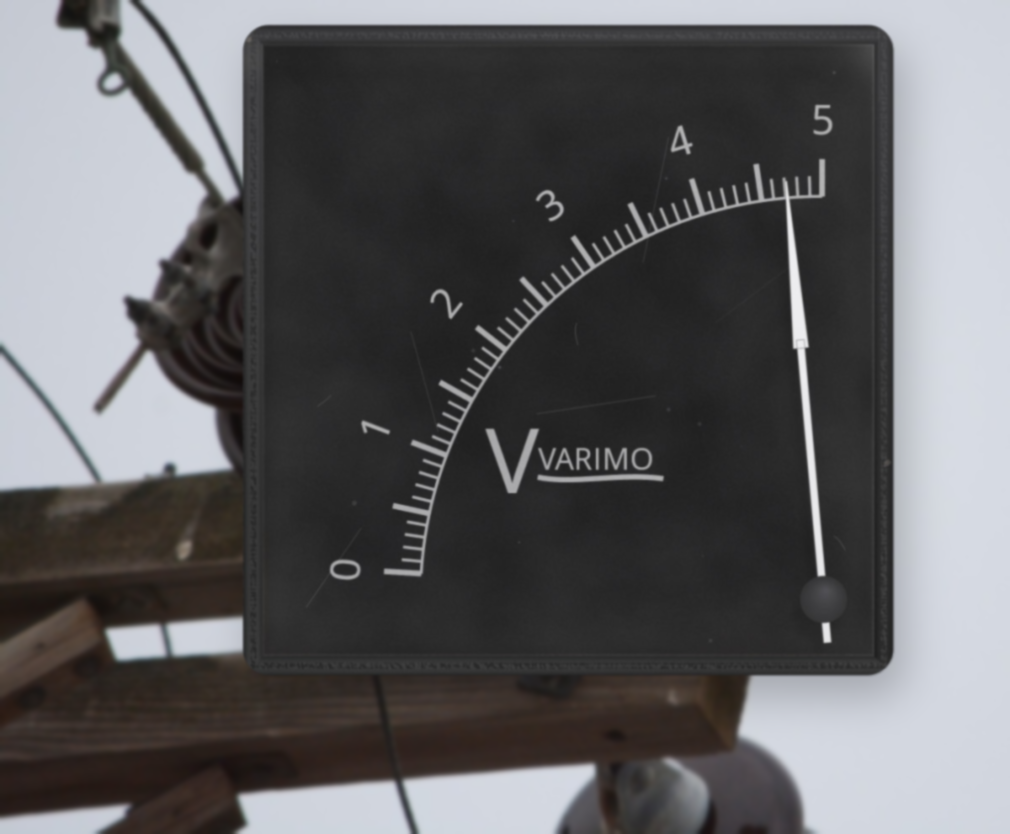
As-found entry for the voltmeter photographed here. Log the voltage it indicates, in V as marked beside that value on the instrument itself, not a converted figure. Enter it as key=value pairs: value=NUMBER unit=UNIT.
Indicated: value=4.7 unit=V
